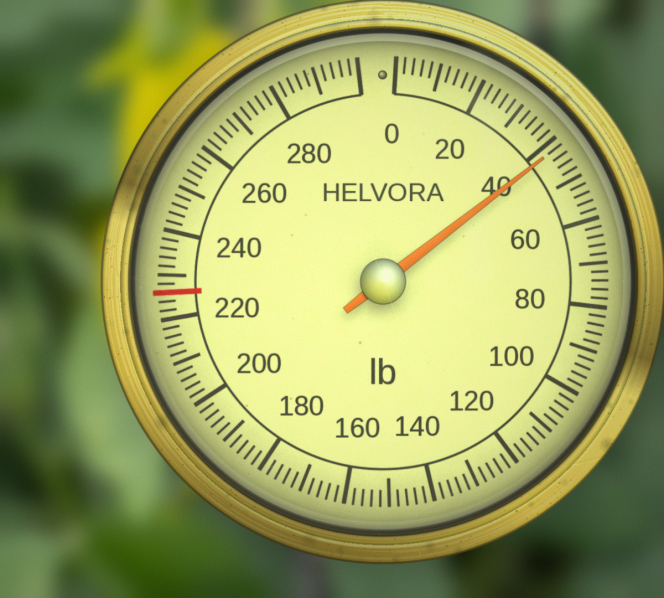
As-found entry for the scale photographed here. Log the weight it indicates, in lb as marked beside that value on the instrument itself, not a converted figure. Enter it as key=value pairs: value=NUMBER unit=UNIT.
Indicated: value=42 unit=lb
